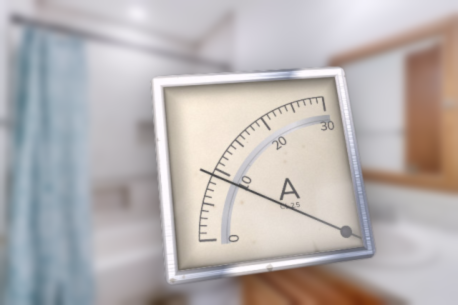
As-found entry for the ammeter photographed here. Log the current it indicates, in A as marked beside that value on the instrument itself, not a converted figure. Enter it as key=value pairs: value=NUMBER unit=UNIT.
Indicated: value=9 unit=A
